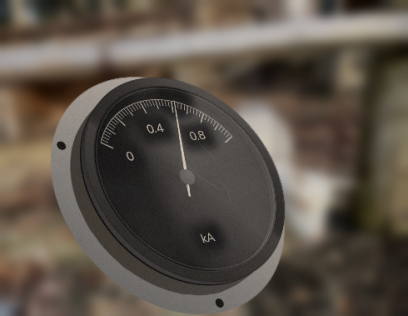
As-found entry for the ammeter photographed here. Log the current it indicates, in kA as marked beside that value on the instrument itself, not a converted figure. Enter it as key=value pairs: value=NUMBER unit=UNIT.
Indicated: value=0.6 unit=kA
